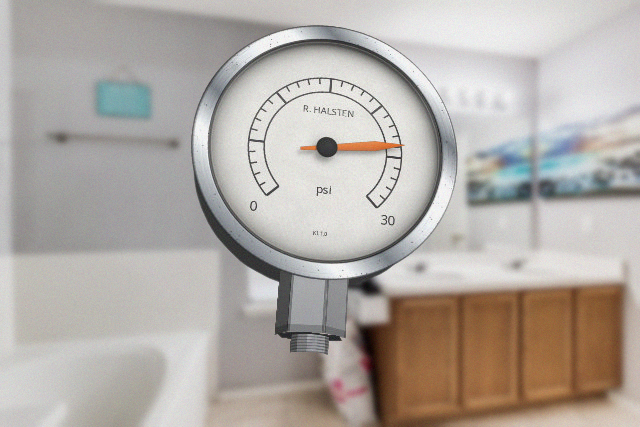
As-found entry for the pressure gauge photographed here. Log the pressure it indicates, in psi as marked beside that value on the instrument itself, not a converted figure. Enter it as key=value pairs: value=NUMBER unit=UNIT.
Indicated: value=24 unit=psi
